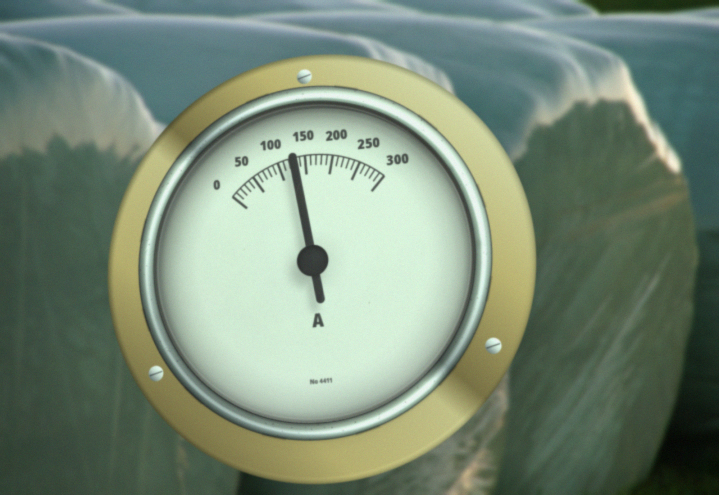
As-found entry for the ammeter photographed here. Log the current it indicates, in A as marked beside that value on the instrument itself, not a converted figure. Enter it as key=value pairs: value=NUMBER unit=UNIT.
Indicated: value=130 unit=A
